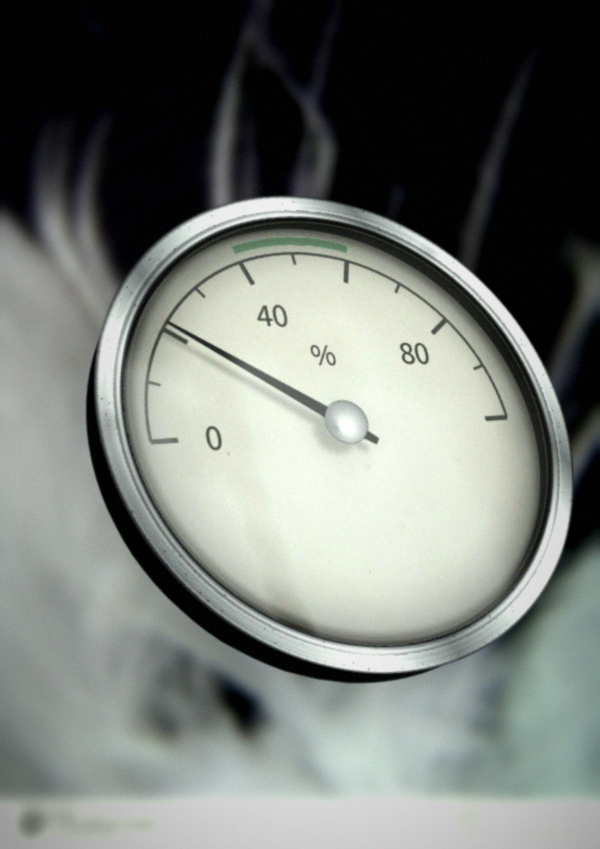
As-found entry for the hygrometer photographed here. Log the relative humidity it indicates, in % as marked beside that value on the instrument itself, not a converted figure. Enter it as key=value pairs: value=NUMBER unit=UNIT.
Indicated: value=20 unit=%
